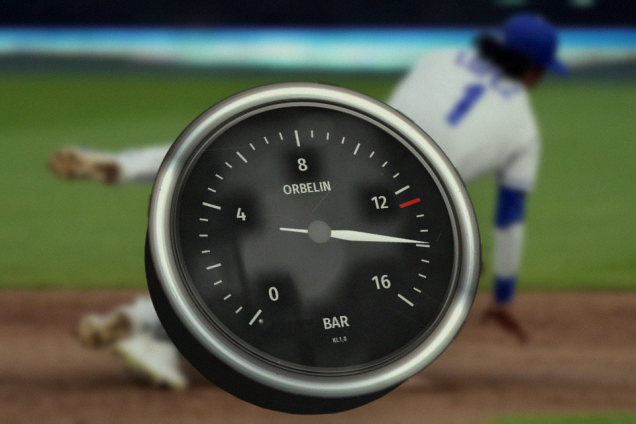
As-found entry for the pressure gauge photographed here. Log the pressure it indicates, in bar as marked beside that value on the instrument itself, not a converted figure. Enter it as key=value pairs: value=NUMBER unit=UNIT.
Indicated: value=14 unit=bar
